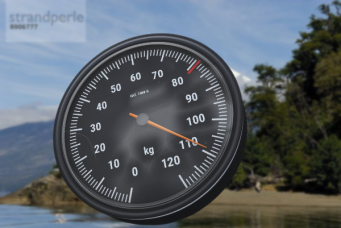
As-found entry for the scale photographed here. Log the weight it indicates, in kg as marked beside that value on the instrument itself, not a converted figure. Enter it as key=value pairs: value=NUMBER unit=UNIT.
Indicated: value=109 unit=kg
